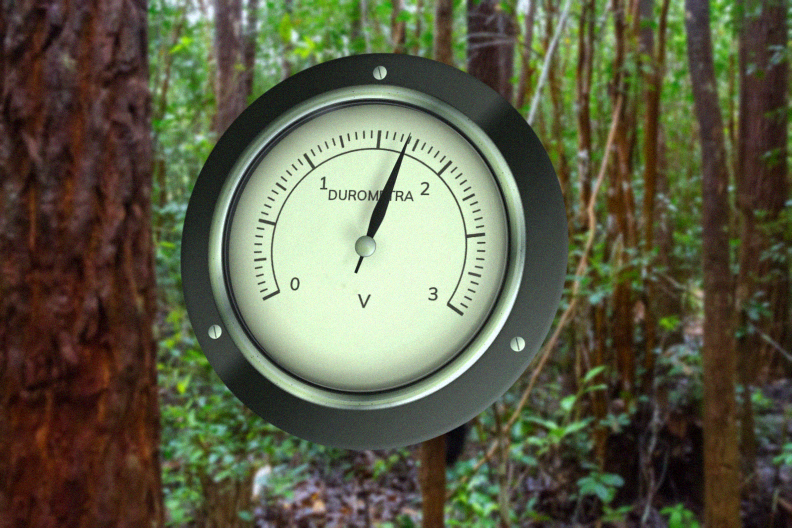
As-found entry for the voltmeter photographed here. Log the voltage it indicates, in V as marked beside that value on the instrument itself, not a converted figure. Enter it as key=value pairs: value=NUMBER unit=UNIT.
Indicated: value=1.7 unit=V
